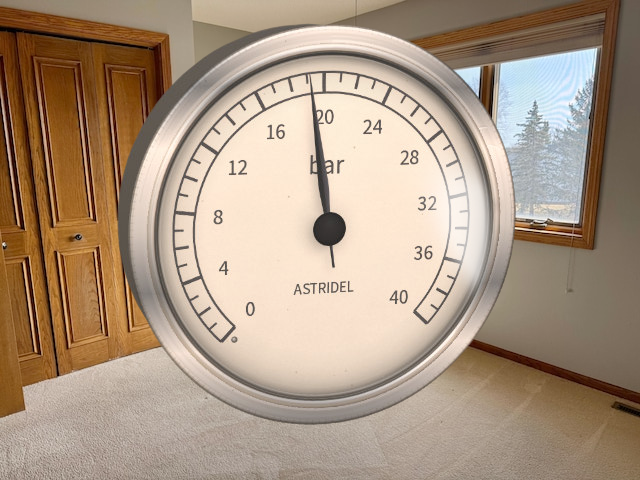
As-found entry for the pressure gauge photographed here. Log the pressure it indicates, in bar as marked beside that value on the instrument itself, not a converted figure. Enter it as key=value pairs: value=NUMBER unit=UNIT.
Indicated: value=19 unit=bar
